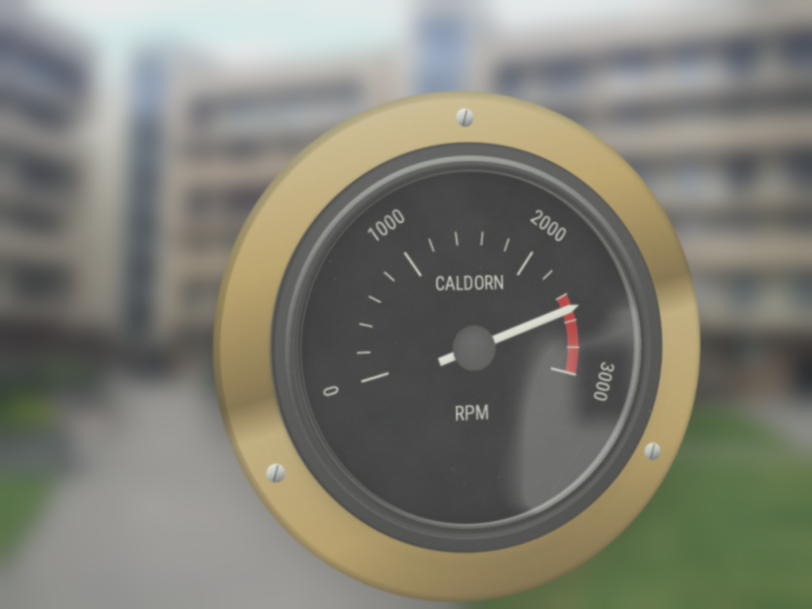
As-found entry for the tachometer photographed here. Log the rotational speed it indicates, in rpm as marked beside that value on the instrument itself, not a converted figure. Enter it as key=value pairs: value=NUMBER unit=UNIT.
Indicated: value=2500 unit=rpm
